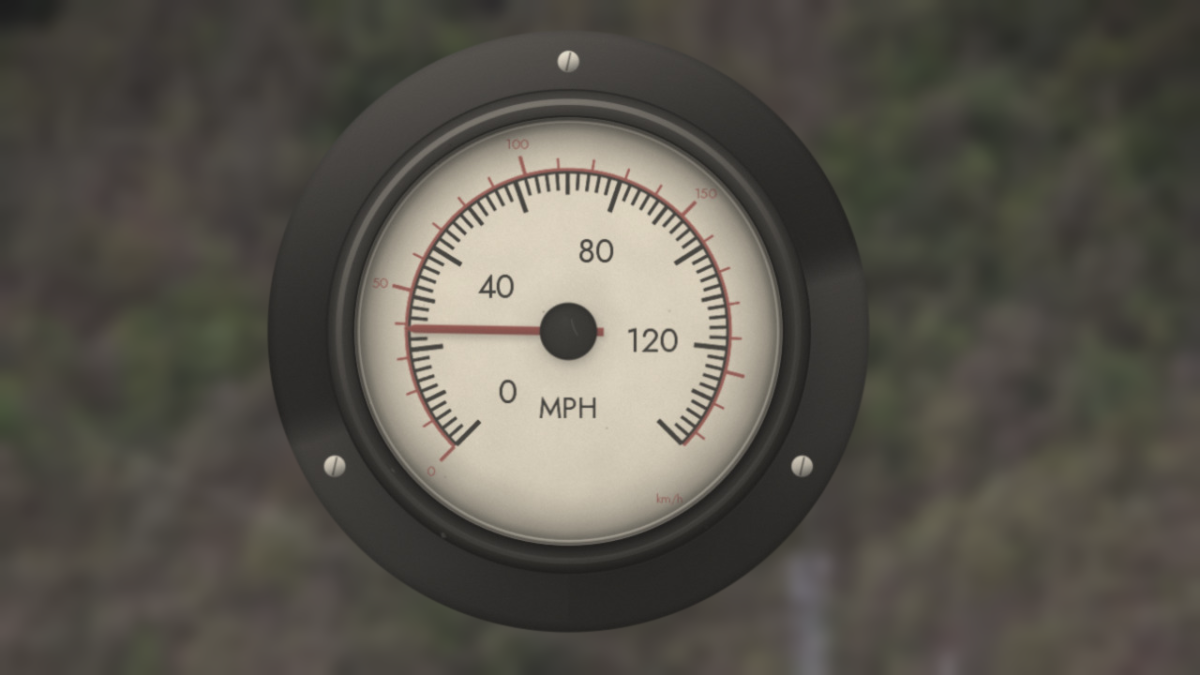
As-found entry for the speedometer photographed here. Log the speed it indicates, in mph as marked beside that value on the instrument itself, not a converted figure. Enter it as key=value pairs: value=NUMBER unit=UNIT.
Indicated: value=24 unit=mph
